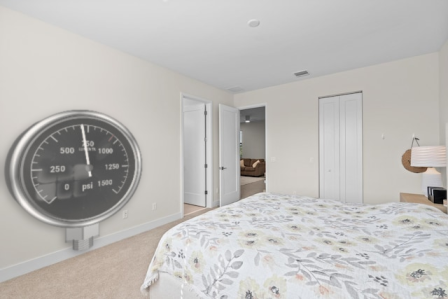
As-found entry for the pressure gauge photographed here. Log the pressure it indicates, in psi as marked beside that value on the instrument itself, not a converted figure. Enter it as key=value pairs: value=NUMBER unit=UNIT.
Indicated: value=700 unit=psi
